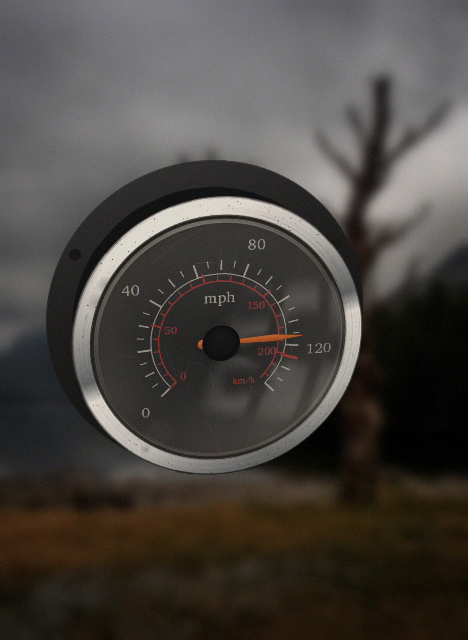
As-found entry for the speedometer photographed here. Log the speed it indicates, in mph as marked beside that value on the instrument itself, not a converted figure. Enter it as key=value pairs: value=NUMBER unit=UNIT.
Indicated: value=115 unit=mph
